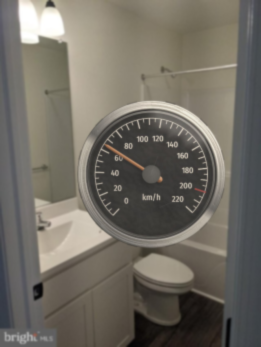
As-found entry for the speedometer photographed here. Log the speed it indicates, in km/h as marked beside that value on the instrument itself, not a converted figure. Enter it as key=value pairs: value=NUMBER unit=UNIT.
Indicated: value=65 unit=km/h
